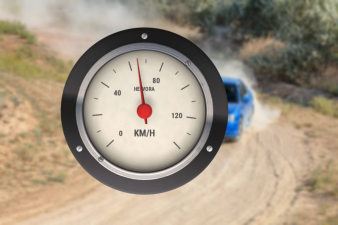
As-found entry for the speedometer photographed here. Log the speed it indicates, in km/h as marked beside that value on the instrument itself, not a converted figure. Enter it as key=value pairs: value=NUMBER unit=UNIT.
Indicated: value=65 unit=km/h
